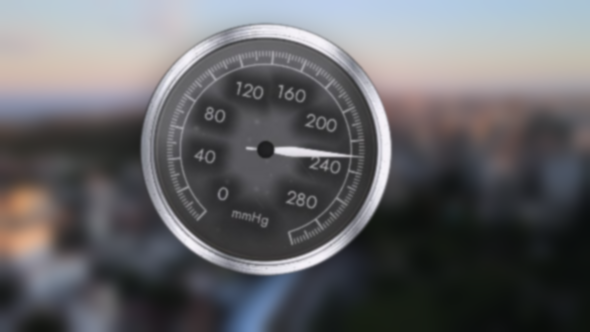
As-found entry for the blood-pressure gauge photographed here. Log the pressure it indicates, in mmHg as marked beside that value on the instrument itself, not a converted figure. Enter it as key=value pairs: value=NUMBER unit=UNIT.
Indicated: value=230 unit=mmHg
